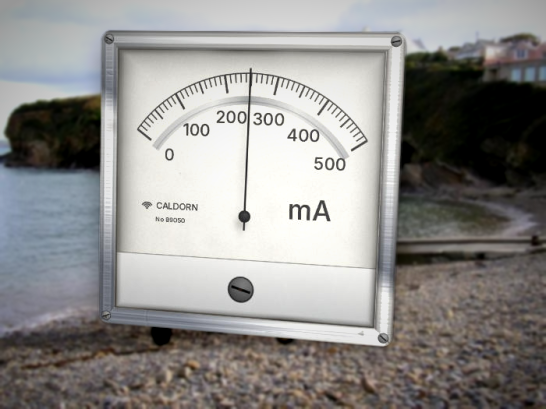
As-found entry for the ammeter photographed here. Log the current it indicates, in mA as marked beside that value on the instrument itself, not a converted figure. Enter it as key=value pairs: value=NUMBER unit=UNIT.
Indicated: value=250 unit=mA
